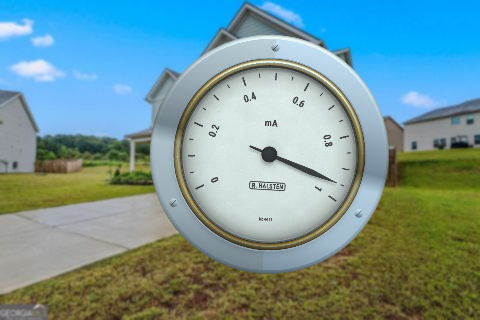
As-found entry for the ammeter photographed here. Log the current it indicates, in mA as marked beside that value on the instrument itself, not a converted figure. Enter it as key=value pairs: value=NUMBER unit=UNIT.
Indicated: value=0.95 unit=mA
